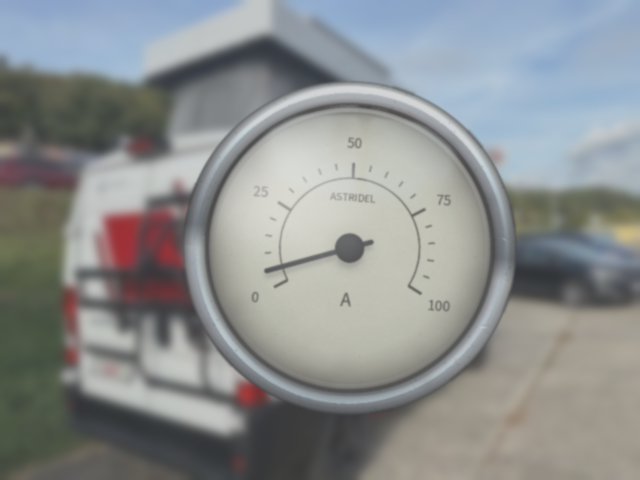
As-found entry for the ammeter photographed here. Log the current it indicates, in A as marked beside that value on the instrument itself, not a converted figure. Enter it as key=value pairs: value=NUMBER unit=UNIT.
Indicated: value=5 unit=A
